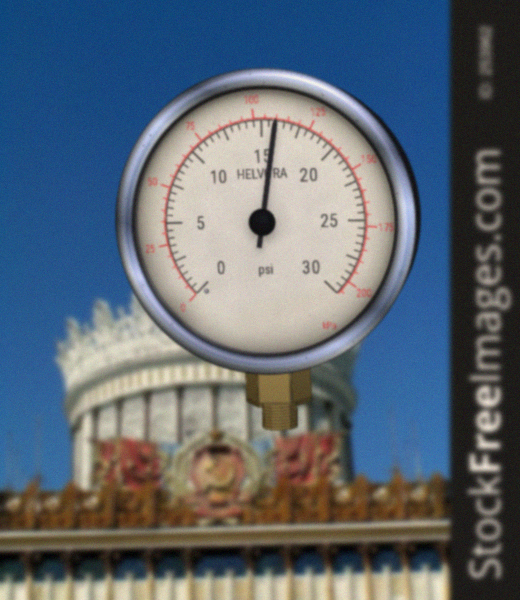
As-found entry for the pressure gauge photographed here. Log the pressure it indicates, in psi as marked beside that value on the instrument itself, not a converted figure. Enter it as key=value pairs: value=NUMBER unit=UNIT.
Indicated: value=16 unit=psi
